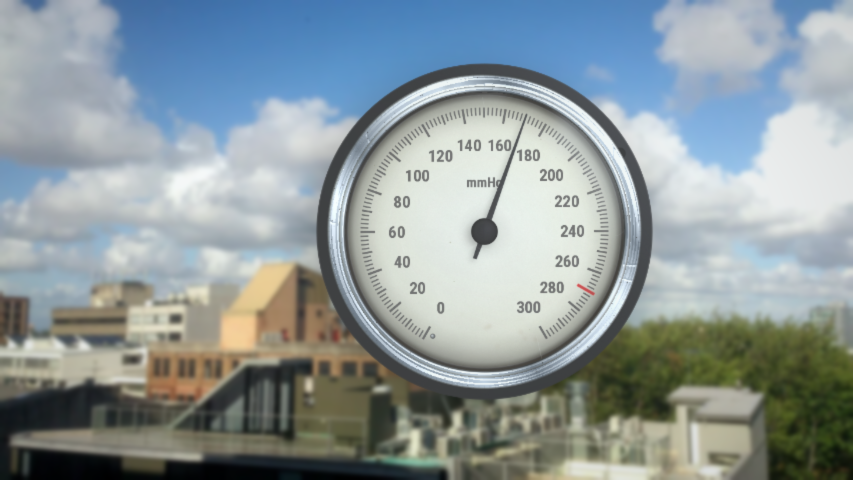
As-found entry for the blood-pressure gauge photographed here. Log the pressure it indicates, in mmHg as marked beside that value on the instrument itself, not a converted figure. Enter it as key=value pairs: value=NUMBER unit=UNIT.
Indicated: value=170 unit=mmHg
